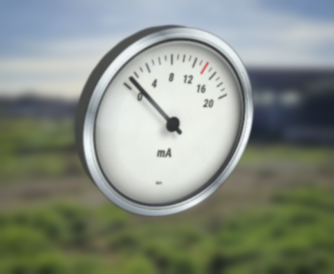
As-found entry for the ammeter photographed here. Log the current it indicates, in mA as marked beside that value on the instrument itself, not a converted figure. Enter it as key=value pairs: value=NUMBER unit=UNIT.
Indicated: value=1 unit=mA
